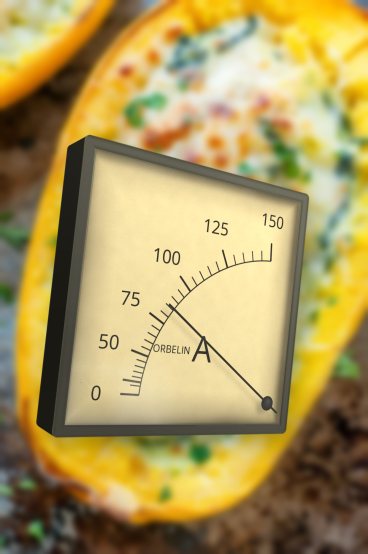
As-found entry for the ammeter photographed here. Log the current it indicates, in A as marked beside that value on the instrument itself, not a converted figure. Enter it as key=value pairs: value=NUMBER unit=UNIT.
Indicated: value=85 unit=A
